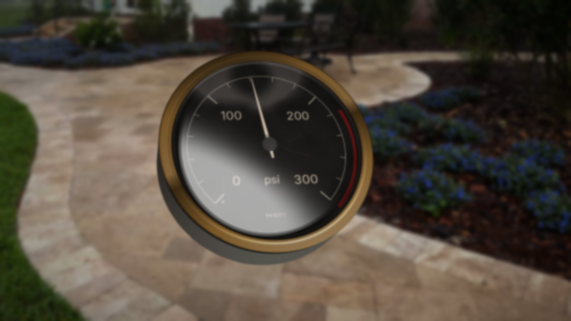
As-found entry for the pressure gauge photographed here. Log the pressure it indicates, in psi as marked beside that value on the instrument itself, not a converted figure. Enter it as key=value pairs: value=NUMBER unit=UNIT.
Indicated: value=140 unit=psi
